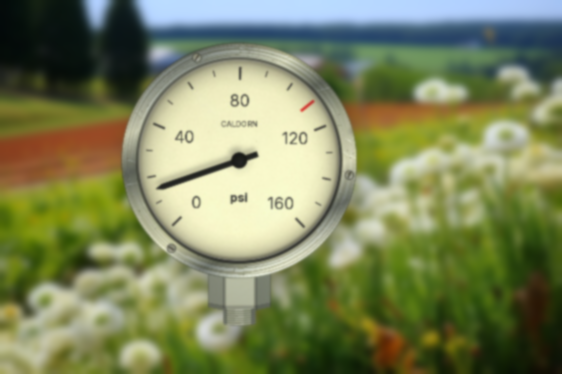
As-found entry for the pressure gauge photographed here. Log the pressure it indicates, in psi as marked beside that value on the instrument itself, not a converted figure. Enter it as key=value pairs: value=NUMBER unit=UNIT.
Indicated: value=15 unit=psi
